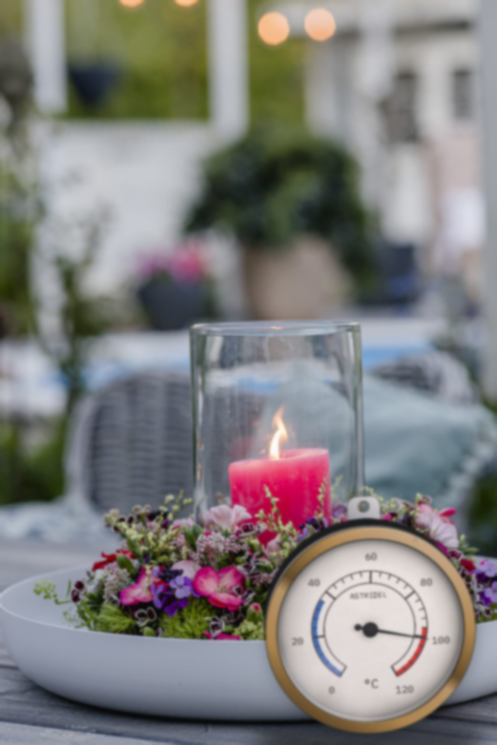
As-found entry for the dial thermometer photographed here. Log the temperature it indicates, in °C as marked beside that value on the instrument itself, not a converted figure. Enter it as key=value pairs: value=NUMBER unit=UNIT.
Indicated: value=100 unit=°C
